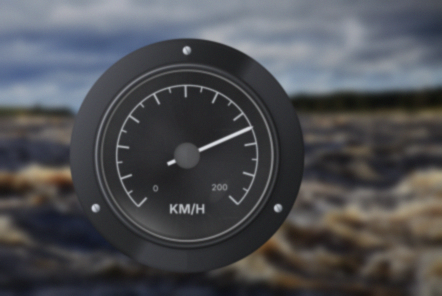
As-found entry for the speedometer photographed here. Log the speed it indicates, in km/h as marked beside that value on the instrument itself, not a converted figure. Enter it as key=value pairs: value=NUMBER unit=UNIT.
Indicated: value=150 unit=km/h
